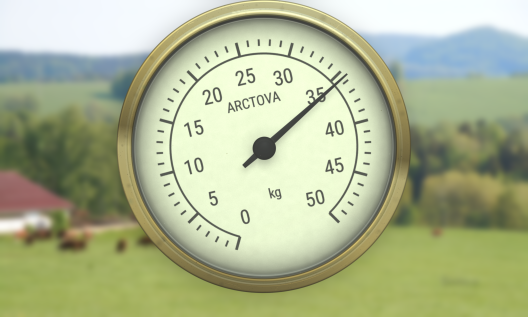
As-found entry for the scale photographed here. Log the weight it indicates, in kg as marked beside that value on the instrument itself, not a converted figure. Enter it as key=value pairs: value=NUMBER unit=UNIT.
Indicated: value=35.5 unit=kg
